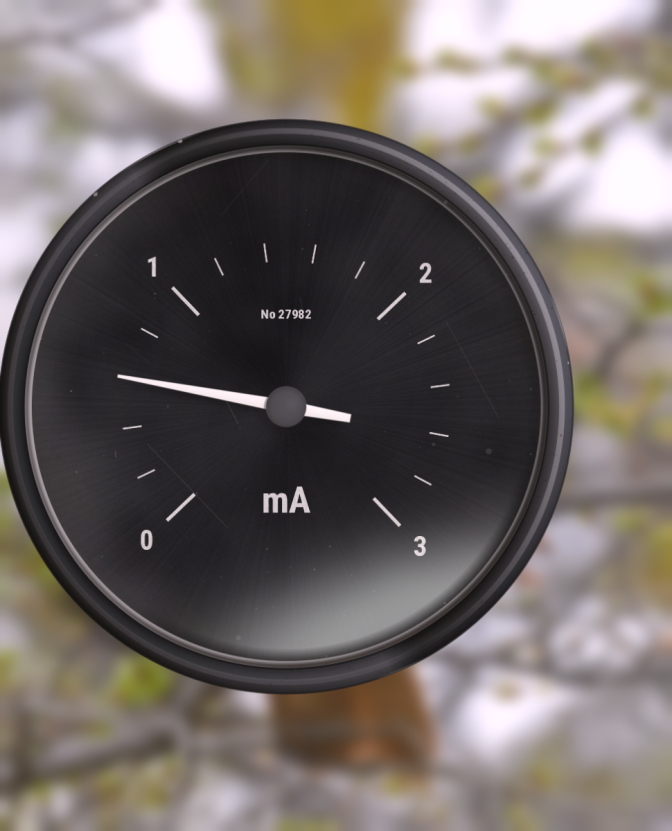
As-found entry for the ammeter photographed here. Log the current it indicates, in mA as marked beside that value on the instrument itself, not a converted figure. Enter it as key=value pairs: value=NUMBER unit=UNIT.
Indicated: value=0.6 unit=mA
